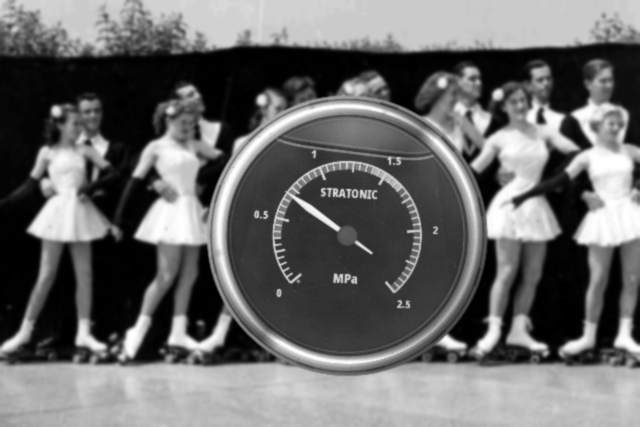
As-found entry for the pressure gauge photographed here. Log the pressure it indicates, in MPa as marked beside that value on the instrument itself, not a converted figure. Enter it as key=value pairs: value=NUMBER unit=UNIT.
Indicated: value=0.7 unit=MPa
